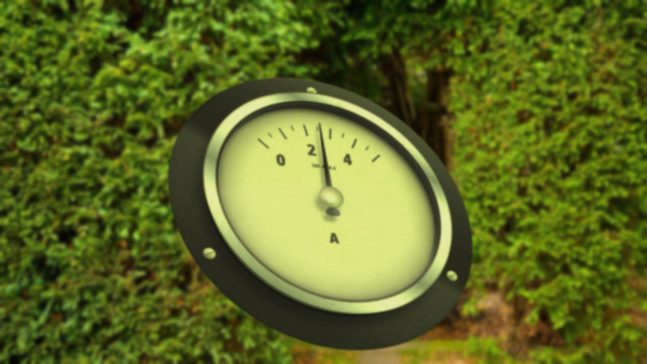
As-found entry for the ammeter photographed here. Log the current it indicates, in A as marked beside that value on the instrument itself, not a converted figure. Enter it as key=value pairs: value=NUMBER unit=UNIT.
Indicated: value=2.5 unit=A
